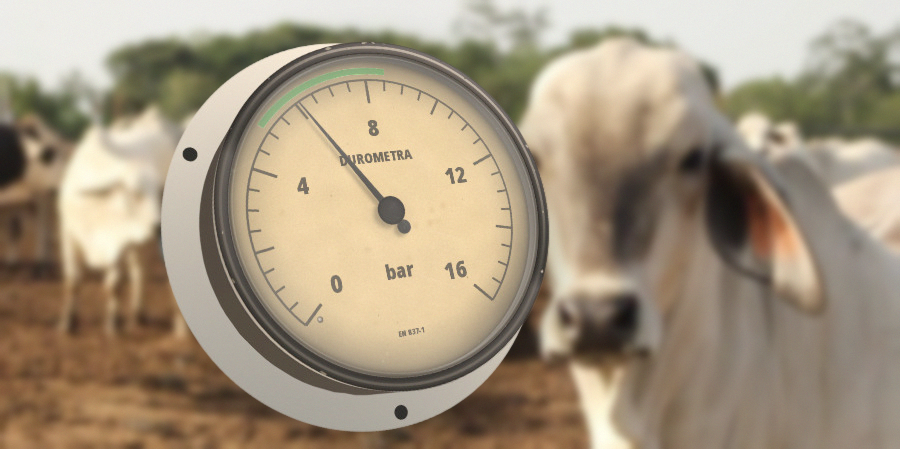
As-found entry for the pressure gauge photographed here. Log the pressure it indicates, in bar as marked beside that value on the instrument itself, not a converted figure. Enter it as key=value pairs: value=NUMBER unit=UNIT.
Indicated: value=6 unit=bar
